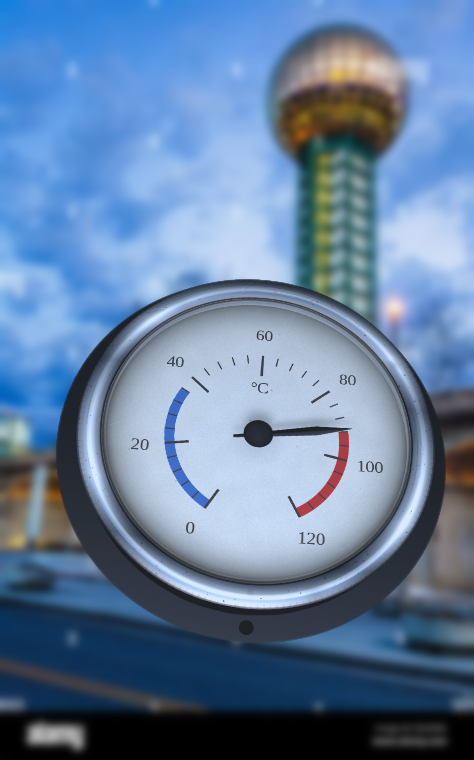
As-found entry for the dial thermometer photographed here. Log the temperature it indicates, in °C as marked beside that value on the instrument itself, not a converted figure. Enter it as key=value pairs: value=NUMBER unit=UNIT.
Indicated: value=92 unit=°C
